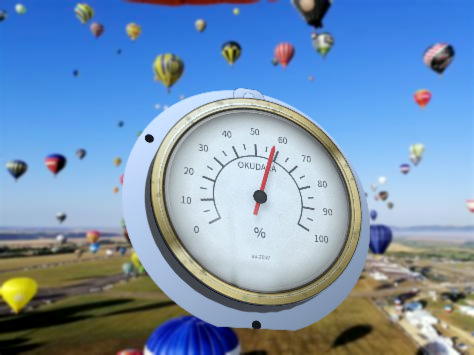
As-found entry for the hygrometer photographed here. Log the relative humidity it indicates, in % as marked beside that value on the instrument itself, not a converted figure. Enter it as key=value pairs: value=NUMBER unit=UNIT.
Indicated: value=57.5 unit=%
